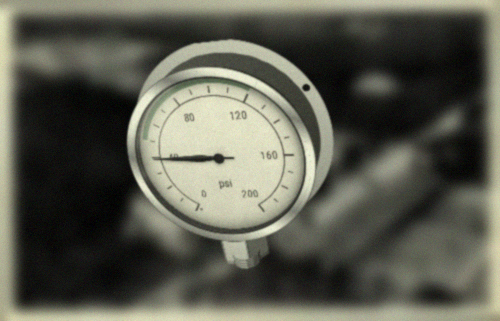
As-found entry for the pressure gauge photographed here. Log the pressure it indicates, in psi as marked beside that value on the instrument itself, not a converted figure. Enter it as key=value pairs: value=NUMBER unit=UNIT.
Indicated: value=40 unit=psi
